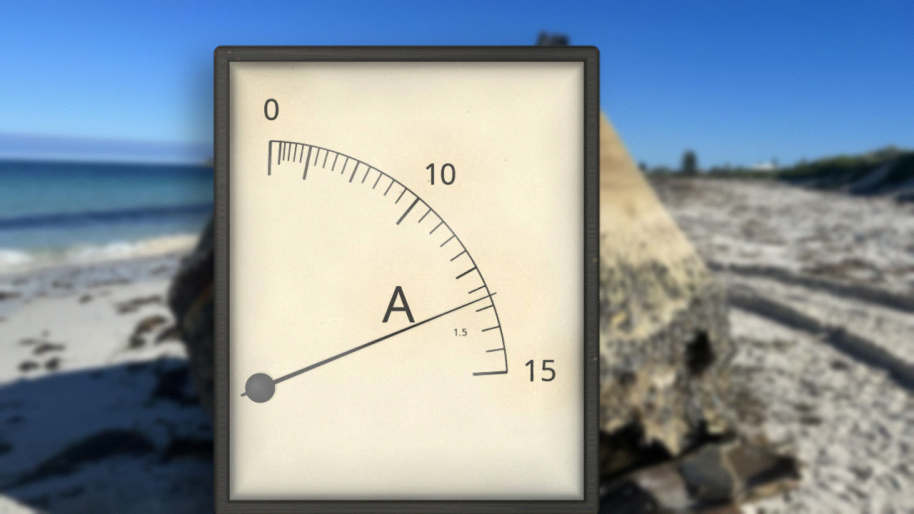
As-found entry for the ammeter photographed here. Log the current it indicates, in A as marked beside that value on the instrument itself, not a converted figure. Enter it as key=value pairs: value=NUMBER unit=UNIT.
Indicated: value=13.25 unit=A
